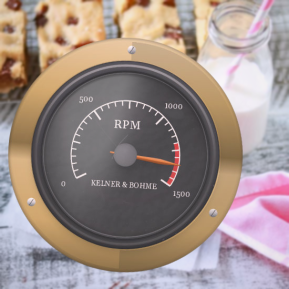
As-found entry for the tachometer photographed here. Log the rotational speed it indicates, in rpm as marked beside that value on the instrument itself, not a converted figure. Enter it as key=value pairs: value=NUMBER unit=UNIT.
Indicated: value=1350 unit=rpm
